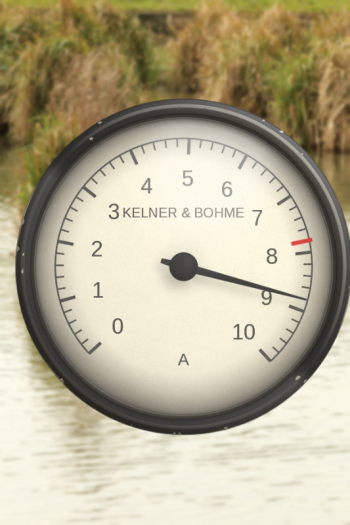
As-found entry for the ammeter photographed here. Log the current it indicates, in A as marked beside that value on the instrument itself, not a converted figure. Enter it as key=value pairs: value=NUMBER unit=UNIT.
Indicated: value=8.8 unit=A
